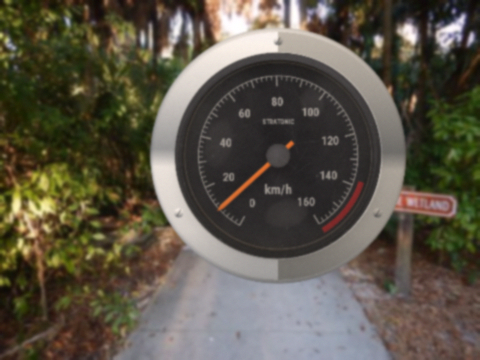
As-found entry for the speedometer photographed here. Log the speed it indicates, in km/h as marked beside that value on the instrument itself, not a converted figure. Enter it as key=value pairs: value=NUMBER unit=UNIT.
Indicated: value=10 unit=km/h
